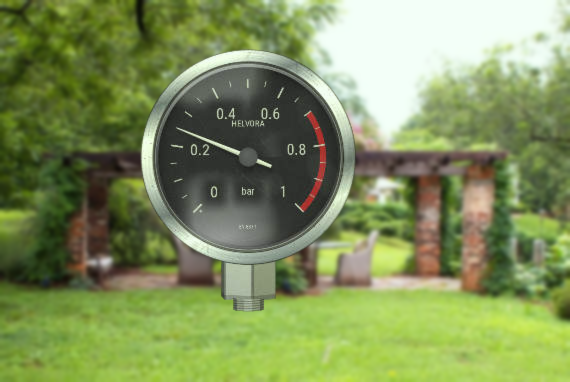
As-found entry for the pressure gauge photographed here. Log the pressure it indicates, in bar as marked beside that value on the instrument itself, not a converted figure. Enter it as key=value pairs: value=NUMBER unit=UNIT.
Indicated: value=0.25 unit=bar
